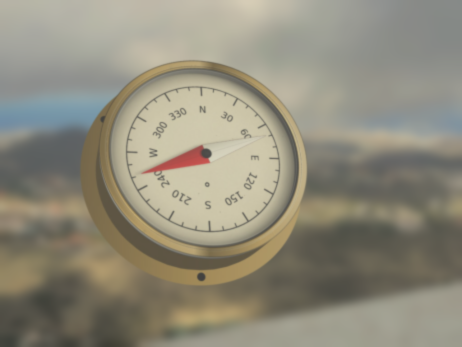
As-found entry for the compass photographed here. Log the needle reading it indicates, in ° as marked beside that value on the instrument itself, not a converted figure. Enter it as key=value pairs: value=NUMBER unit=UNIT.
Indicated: value=250 unit=°
